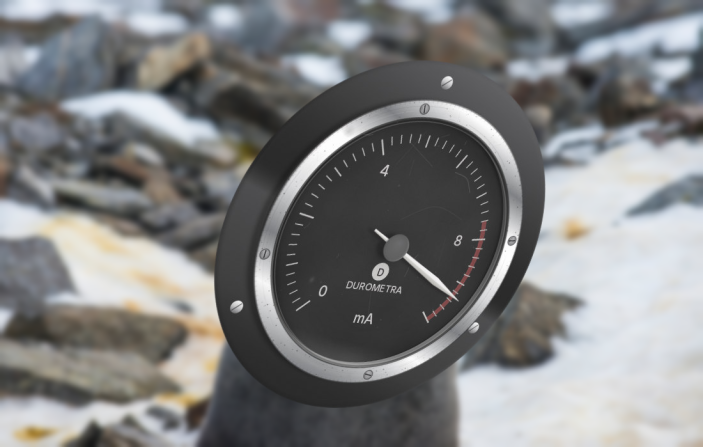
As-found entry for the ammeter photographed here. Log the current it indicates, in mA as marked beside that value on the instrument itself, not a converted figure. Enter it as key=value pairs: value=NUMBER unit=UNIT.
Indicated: value=9.3 unit=mA
